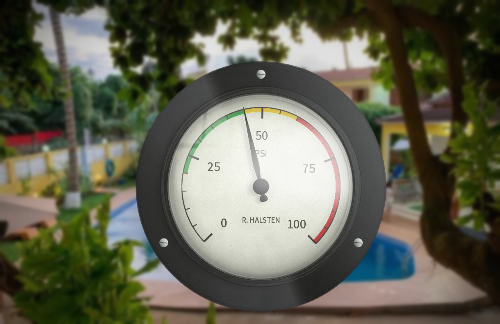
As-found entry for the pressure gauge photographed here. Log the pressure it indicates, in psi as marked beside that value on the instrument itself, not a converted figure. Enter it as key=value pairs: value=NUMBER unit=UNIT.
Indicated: value=45 unit=psi
